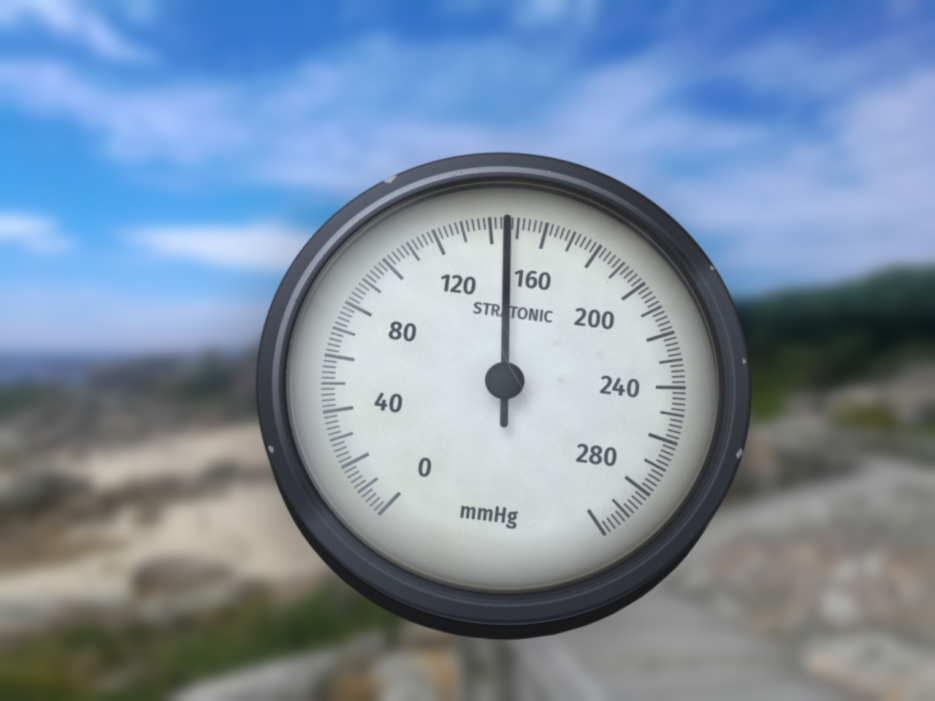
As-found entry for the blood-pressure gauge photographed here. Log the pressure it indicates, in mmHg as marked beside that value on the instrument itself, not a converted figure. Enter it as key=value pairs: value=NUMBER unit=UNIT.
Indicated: value=146 unit=mmHg
